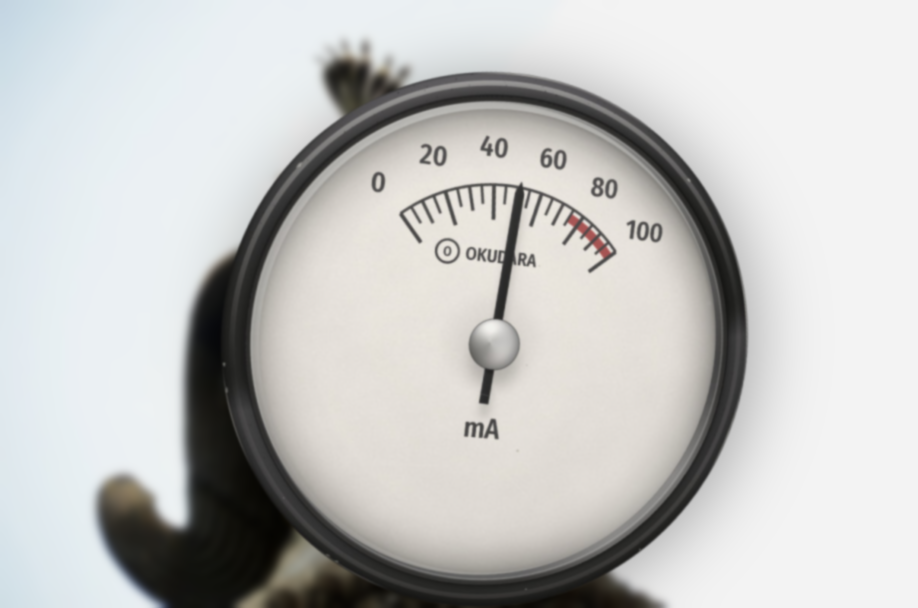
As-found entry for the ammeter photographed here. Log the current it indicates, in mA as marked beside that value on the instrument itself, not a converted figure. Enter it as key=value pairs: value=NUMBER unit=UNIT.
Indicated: value=50 unit=mA
